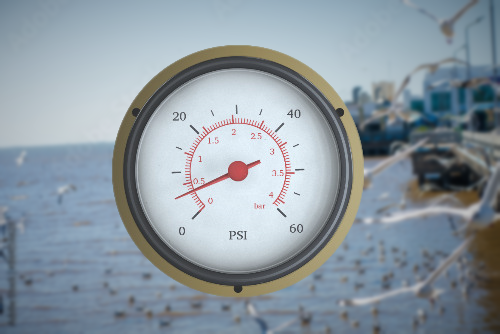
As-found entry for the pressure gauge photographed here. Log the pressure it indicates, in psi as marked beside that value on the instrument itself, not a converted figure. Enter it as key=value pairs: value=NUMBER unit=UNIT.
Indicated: value=5 unit=psi
